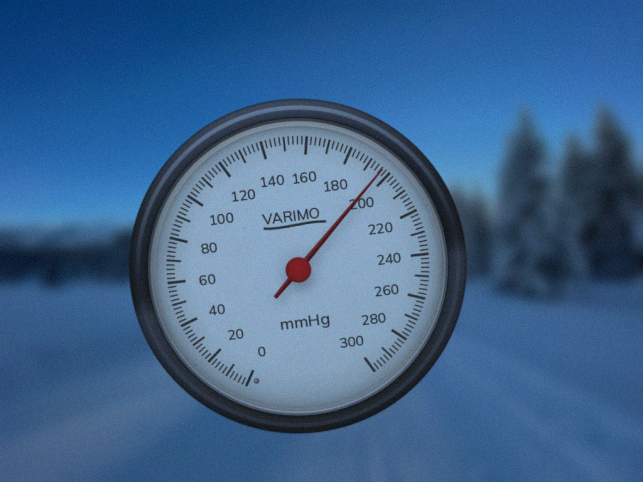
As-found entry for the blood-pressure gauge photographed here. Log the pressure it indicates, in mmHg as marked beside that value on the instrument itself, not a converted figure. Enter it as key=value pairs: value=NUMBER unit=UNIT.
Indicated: value=196 unit=mmHg
